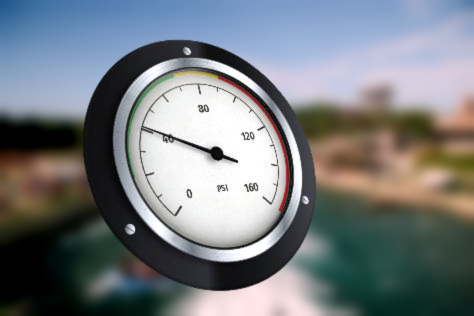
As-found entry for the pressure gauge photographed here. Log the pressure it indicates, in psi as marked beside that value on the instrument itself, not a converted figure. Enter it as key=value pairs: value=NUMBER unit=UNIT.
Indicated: value=40 unit=psi
